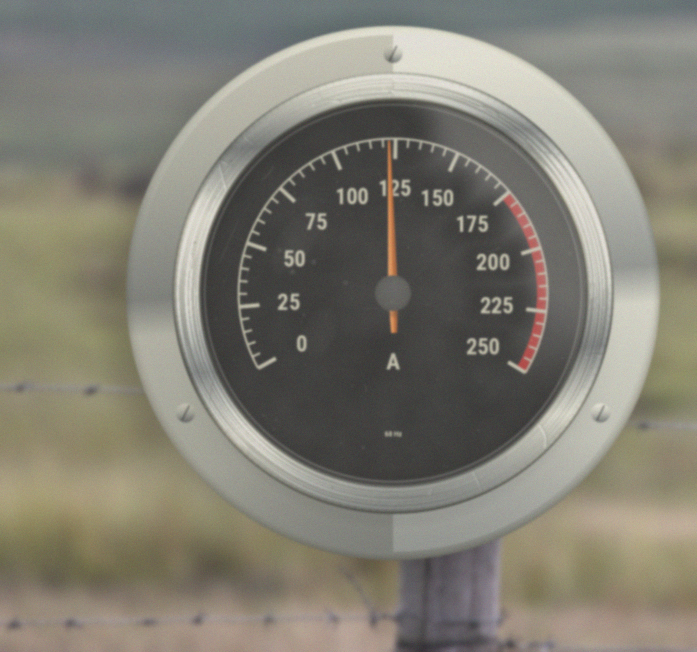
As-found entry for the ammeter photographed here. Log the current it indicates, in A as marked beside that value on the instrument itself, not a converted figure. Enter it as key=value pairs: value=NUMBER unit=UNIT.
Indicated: value=122.5 unit=A
